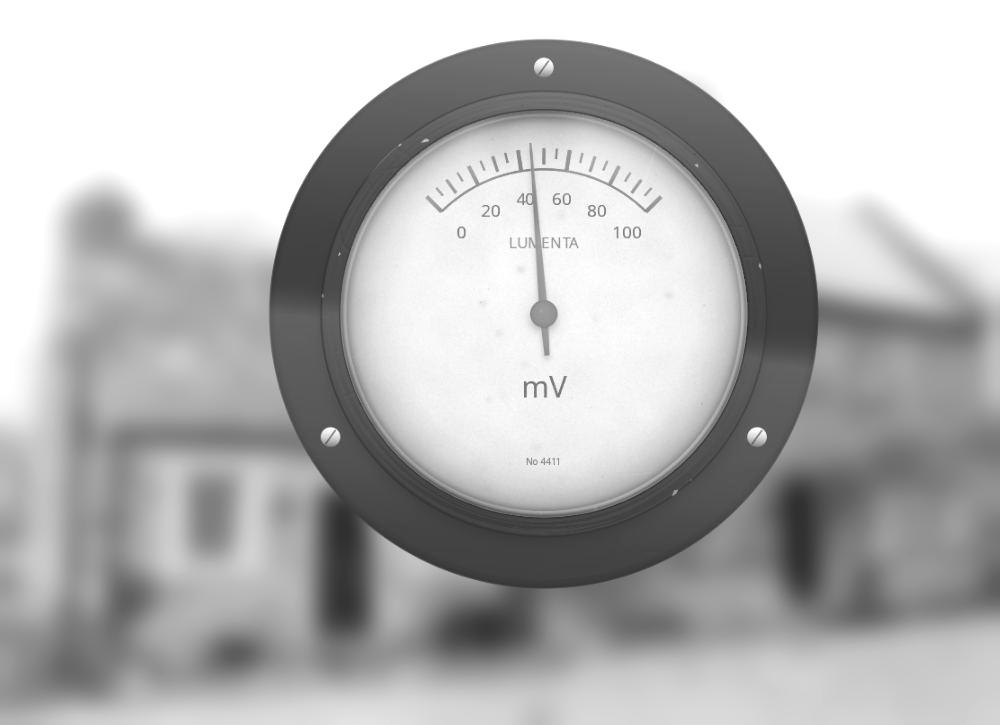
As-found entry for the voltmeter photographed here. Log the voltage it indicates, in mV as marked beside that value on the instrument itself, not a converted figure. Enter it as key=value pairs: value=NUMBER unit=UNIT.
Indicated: value=45 unit=mV
